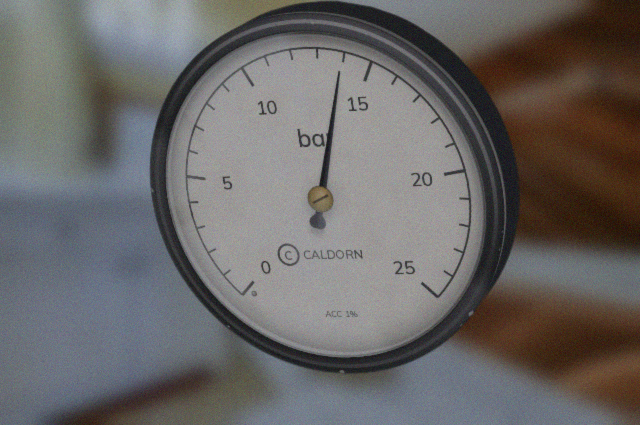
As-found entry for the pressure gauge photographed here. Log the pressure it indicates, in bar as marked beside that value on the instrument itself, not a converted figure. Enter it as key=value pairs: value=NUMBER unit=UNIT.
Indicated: value=14 unit=bar
